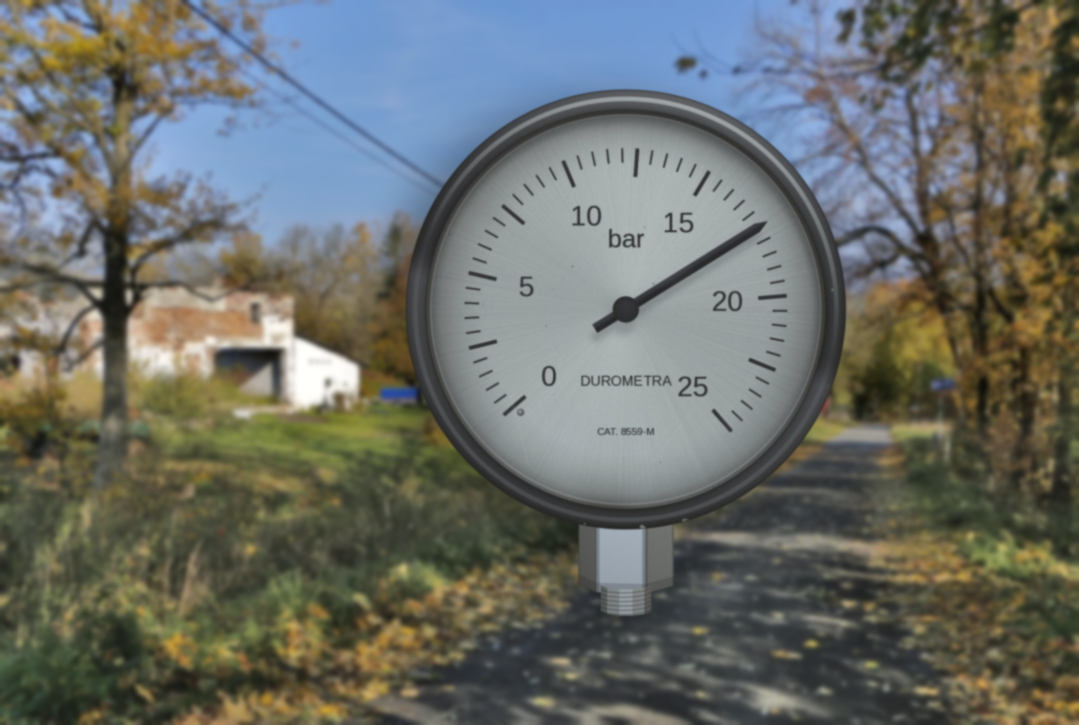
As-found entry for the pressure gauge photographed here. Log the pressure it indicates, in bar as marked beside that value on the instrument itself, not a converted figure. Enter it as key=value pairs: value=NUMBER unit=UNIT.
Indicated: value=17.5 unit=bar
